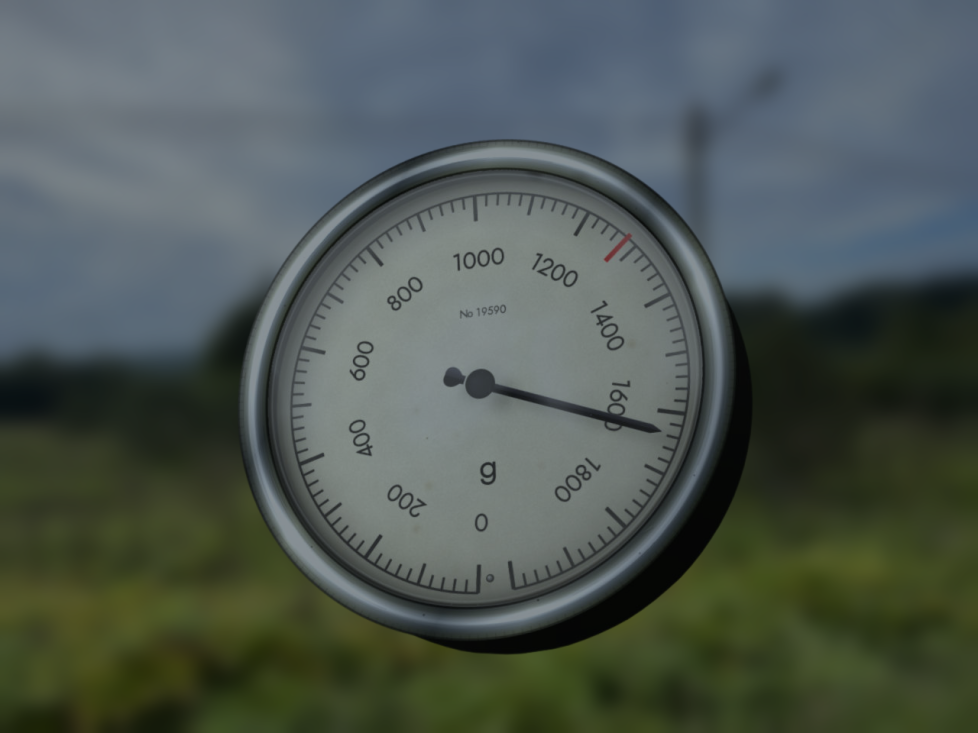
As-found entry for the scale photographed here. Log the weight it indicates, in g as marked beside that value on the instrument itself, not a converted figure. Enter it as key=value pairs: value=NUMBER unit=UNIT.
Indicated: value=1640 unit=g
